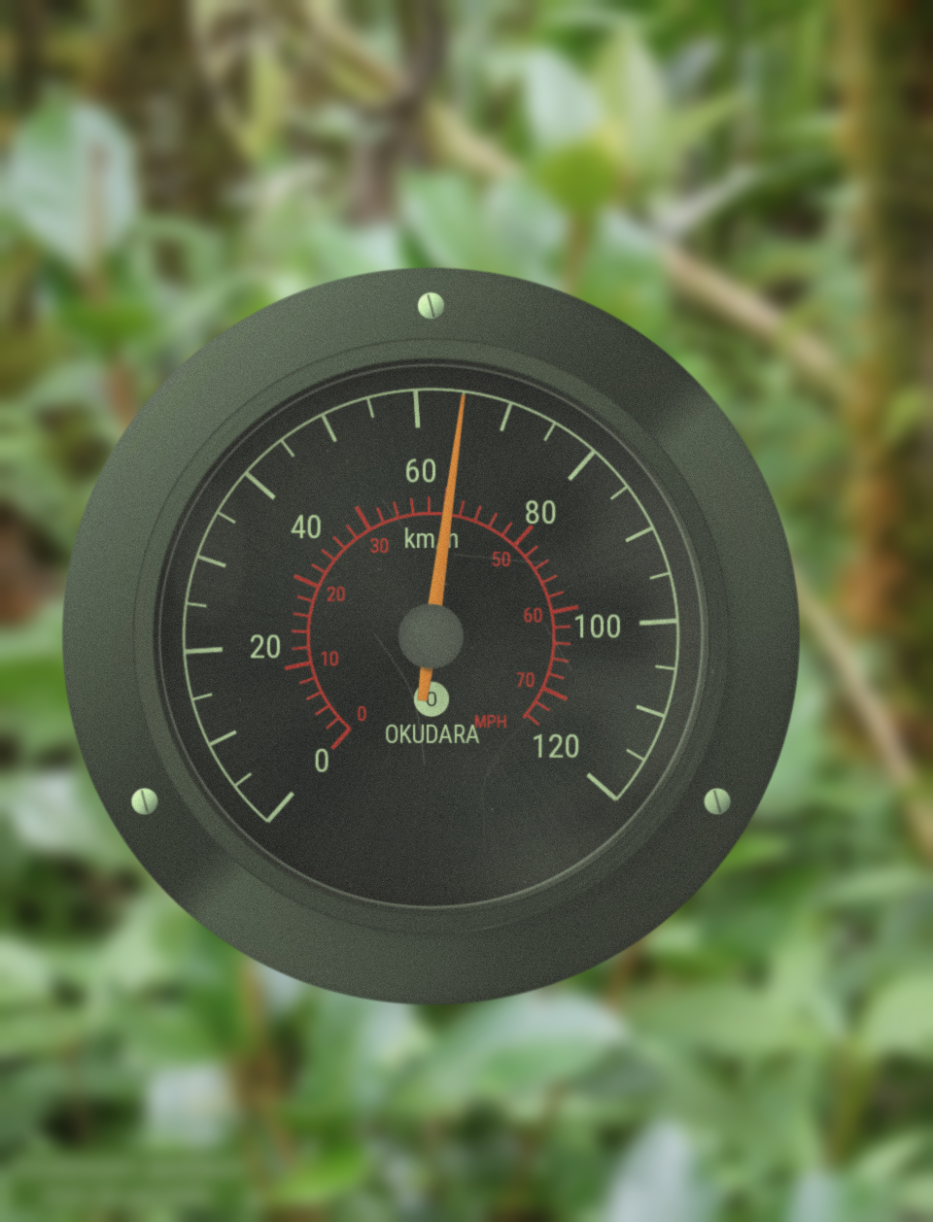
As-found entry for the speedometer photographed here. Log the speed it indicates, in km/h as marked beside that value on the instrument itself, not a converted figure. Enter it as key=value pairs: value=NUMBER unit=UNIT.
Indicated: value=65 unit=km/h
